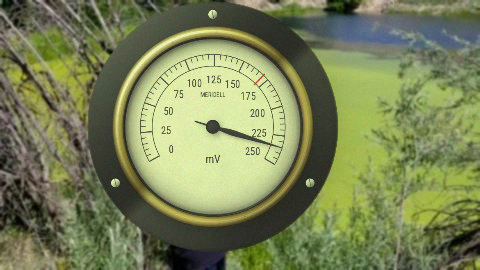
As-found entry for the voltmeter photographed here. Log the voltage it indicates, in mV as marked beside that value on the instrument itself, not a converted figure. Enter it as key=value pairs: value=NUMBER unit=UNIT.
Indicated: value=235 unit=mV
